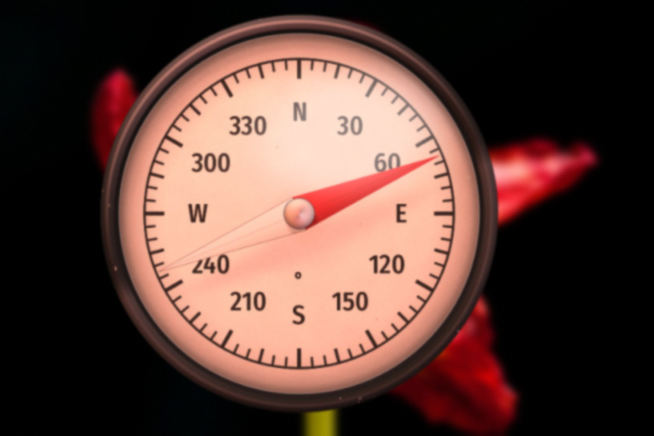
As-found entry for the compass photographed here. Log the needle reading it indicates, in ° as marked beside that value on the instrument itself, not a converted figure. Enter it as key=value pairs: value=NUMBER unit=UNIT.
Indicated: value=67.5 unit=°
